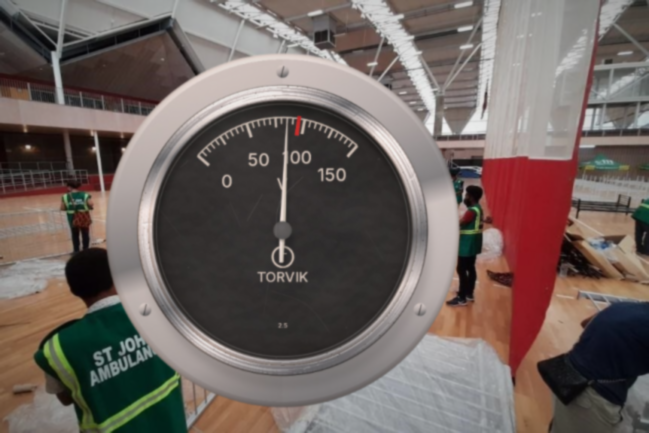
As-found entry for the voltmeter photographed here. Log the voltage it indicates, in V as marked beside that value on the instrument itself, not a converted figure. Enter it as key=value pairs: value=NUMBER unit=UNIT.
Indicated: value=85 unit=V
